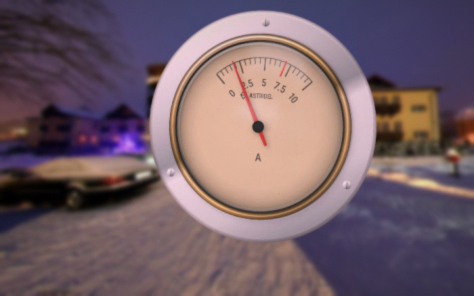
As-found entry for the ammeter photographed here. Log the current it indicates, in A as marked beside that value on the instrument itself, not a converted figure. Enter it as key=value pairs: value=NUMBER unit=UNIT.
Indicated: value=2 unit=A
